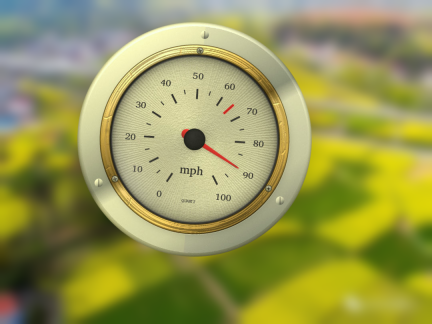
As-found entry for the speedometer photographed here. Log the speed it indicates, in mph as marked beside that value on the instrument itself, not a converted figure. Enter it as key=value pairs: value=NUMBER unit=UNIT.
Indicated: value=90 unit=mph
